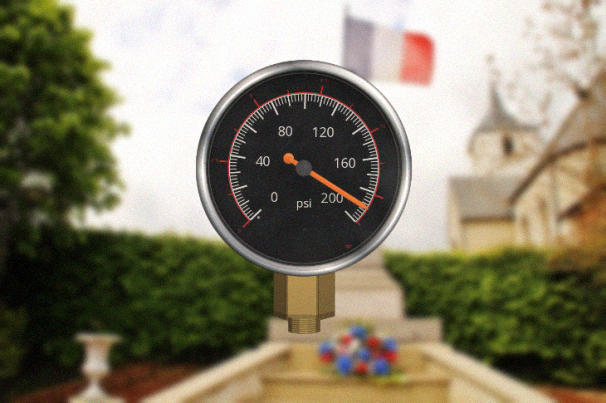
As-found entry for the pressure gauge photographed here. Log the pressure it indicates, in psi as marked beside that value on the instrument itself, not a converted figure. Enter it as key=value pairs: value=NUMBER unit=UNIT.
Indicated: value=190 unit=psi
